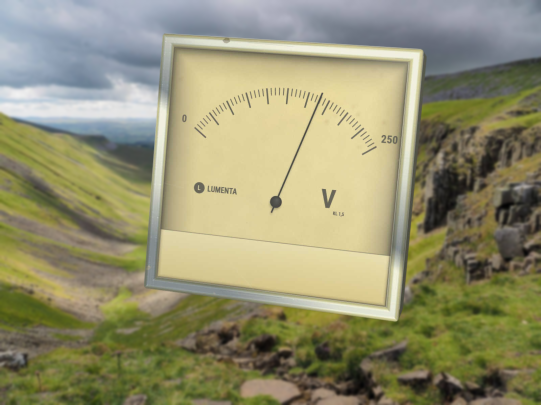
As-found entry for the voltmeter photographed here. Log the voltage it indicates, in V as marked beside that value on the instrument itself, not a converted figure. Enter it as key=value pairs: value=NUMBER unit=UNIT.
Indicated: value=165 unit=V
